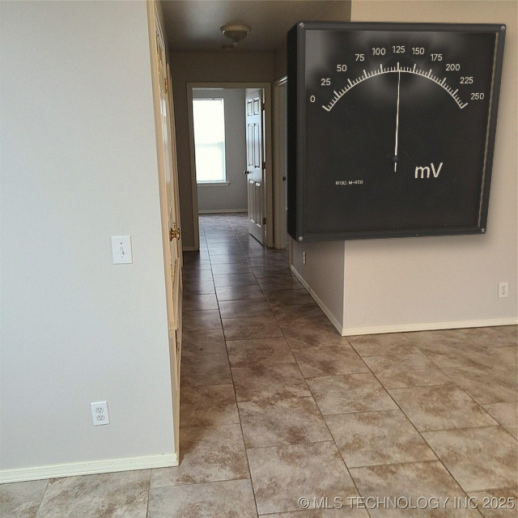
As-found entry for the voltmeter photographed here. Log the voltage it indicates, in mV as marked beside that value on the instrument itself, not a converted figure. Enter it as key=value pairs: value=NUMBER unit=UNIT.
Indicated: value=125 unit=mV
